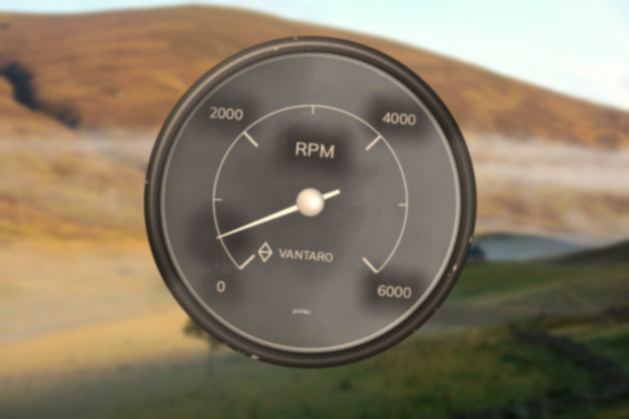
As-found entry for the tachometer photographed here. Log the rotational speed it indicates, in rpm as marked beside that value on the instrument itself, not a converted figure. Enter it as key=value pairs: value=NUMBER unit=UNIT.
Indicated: value=500 unit=rpm
